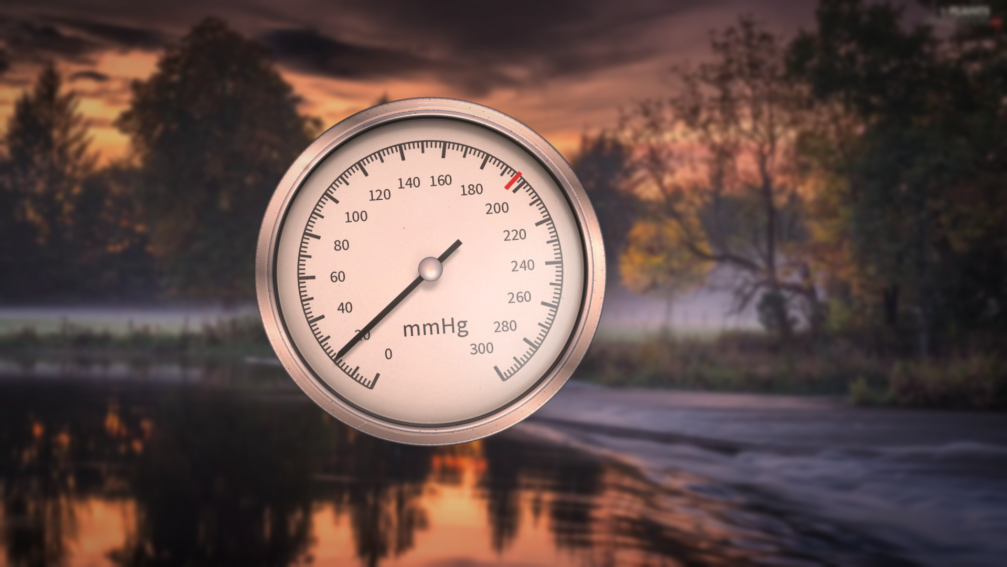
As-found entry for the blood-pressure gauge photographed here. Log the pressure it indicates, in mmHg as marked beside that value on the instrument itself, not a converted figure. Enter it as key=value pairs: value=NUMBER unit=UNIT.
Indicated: value=20 unit=mmHg
